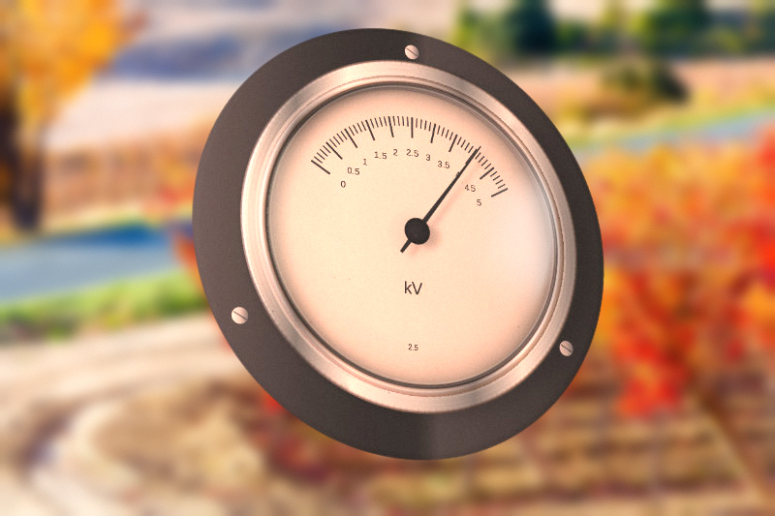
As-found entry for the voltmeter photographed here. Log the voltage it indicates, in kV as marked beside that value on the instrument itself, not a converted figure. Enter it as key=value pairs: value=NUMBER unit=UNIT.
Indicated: value=4 unit=kV
